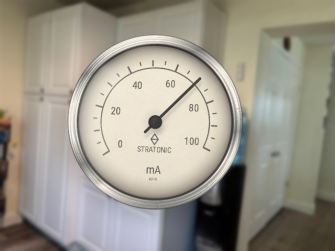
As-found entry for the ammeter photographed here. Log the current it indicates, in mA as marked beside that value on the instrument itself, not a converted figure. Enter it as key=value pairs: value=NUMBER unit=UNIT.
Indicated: value=70 unit=mA
